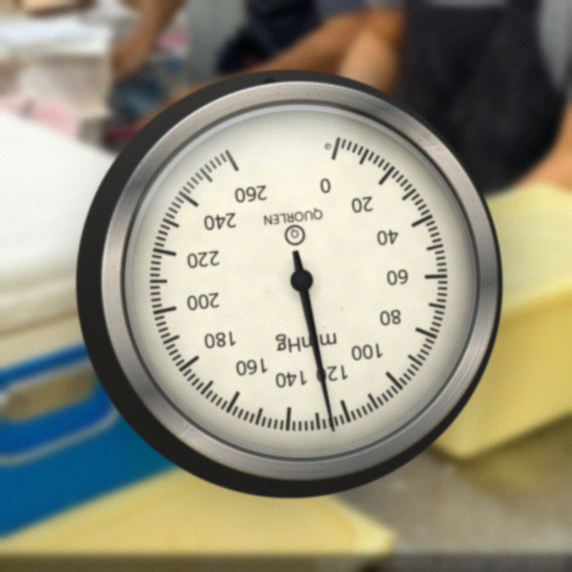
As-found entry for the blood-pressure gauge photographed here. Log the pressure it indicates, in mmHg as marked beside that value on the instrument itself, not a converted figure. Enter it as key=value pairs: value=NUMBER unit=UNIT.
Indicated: value=126 unit=mmHg
